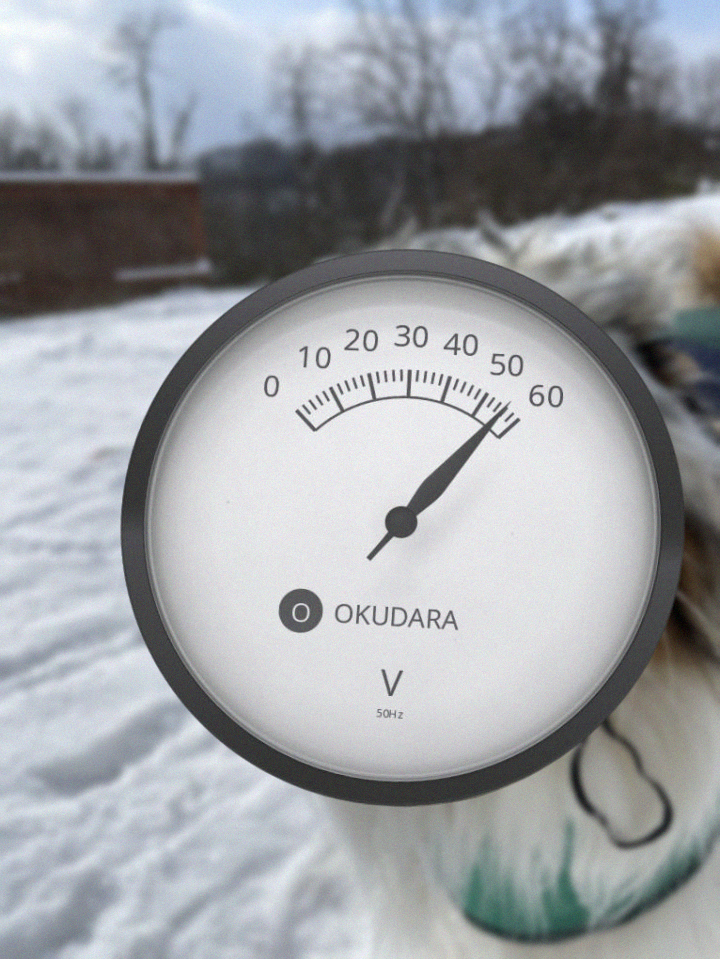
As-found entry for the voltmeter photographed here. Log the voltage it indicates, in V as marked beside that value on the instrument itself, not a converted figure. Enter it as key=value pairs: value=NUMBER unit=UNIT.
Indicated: value=56 unit=V
